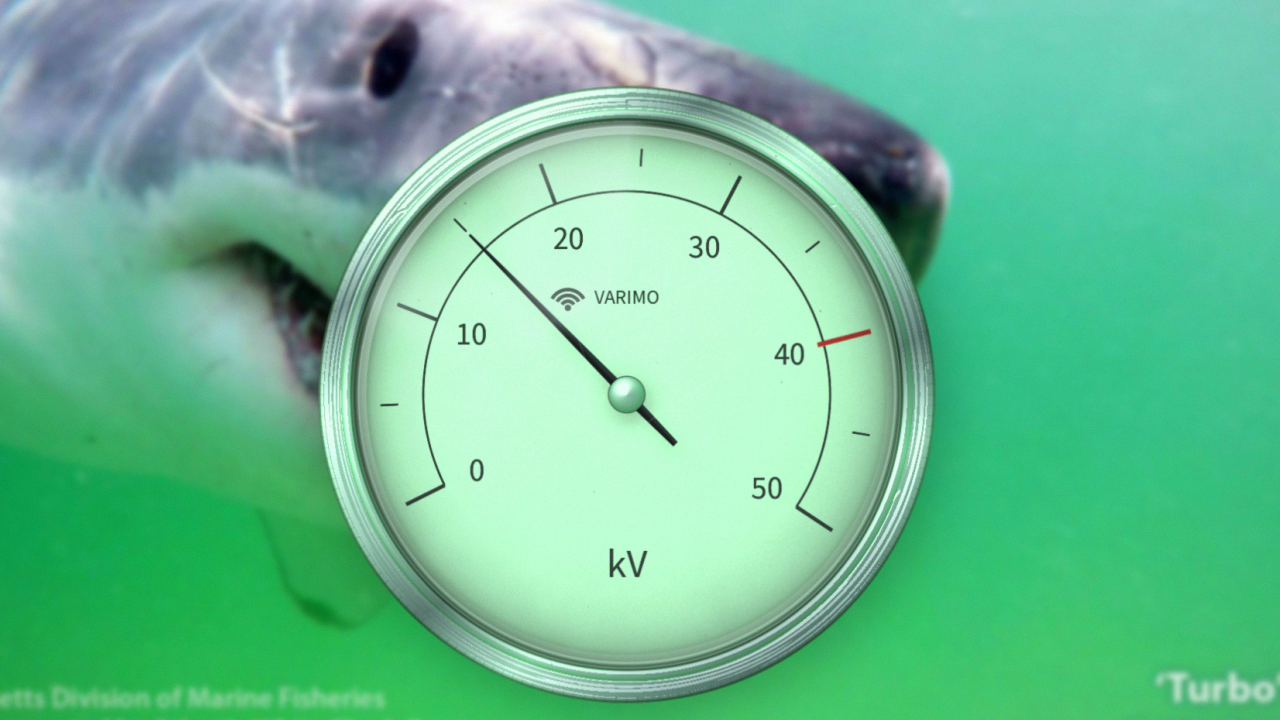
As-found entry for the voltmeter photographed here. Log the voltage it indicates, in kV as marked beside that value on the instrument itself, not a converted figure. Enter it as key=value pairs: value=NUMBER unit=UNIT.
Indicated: value=15 unit=kV
